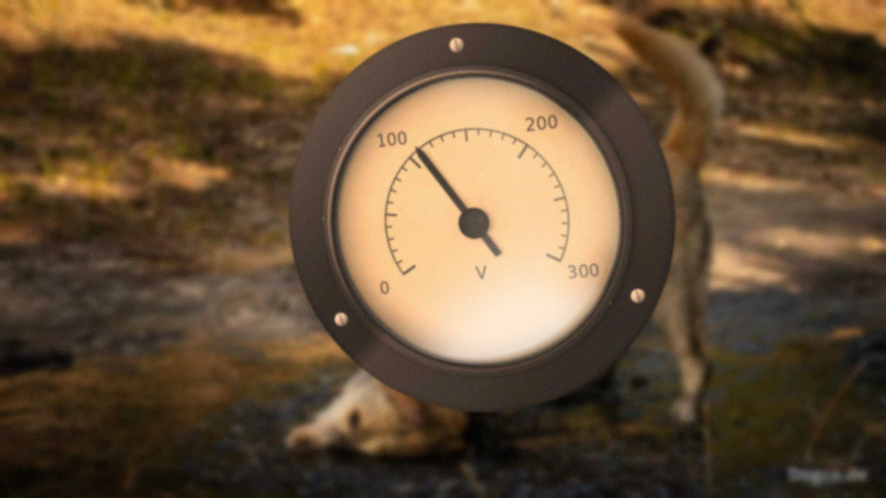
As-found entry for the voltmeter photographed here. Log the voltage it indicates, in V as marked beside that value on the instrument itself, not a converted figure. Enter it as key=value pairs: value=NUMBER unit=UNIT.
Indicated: value=110 unit=V
